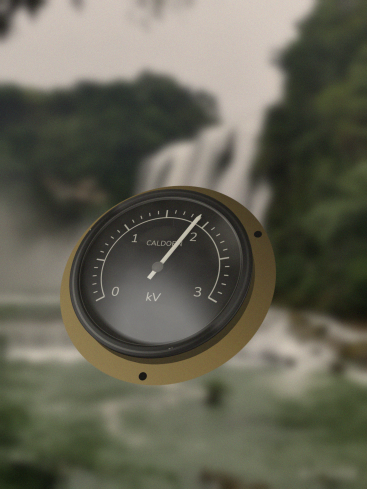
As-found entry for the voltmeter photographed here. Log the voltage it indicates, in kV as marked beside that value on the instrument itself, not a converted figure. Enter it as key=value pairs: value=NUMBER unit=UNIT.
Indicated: value=1.9 unit=kV
